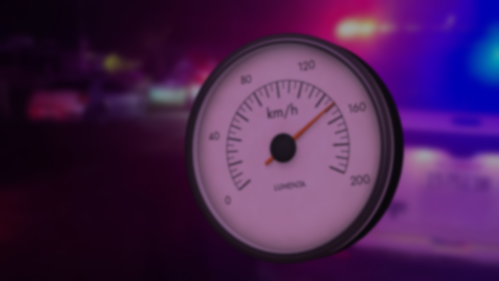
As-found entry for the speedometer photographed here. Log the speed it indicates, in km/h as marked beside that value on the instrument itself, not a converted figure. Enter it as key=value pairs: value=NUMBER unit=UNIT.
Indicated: value=150 unit=km/h
